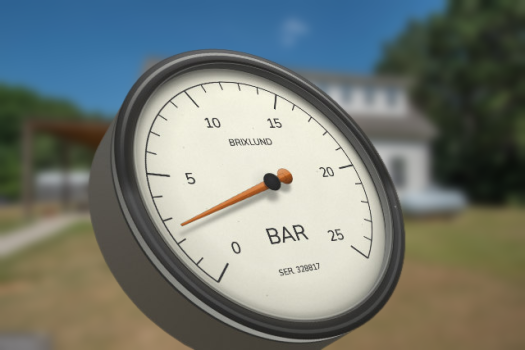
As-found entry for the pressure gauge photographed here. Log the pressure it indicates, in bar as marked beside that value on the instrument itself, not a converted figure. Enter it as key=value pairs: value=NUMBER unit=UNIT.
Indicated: value=2.5 unit=bar
